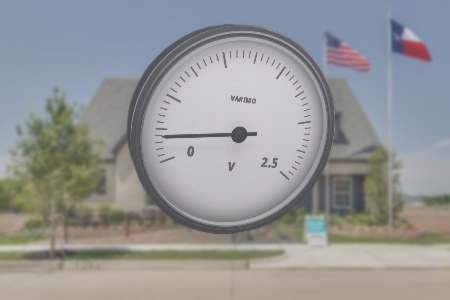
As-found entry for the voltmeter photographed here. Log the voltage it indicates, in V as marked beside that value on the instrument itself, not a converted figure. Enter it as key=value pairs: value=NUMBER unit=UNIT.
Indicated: value=0.2 unit=V
